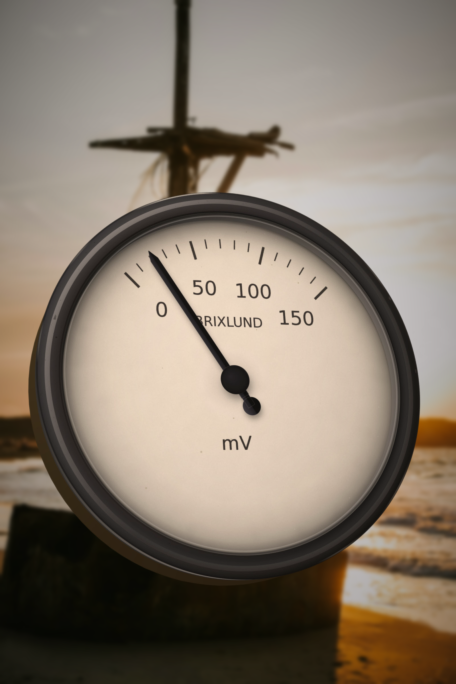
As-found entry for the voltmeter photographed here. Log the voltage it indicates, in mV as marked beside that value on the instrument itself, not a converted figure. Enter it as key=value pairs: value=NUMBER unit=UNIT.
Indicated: value=20 unit=mV
